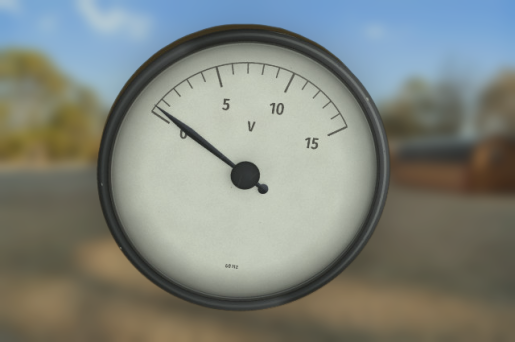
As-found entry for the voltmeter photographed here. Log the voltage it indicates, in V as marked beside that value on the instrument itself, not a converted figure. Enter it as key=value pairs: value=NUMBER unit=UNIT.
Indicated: value=0.5 unit=V
